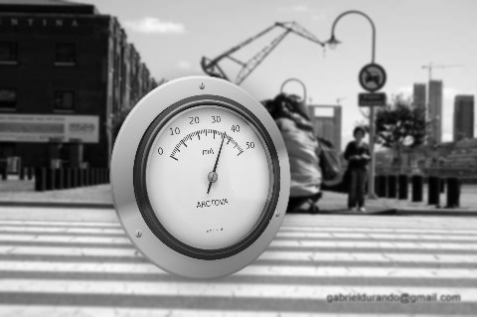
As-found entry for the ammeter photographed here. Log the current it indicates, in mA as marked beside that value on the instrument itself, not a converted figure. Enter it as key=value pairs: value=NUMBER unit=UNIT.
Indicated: value=35 unit=mA
